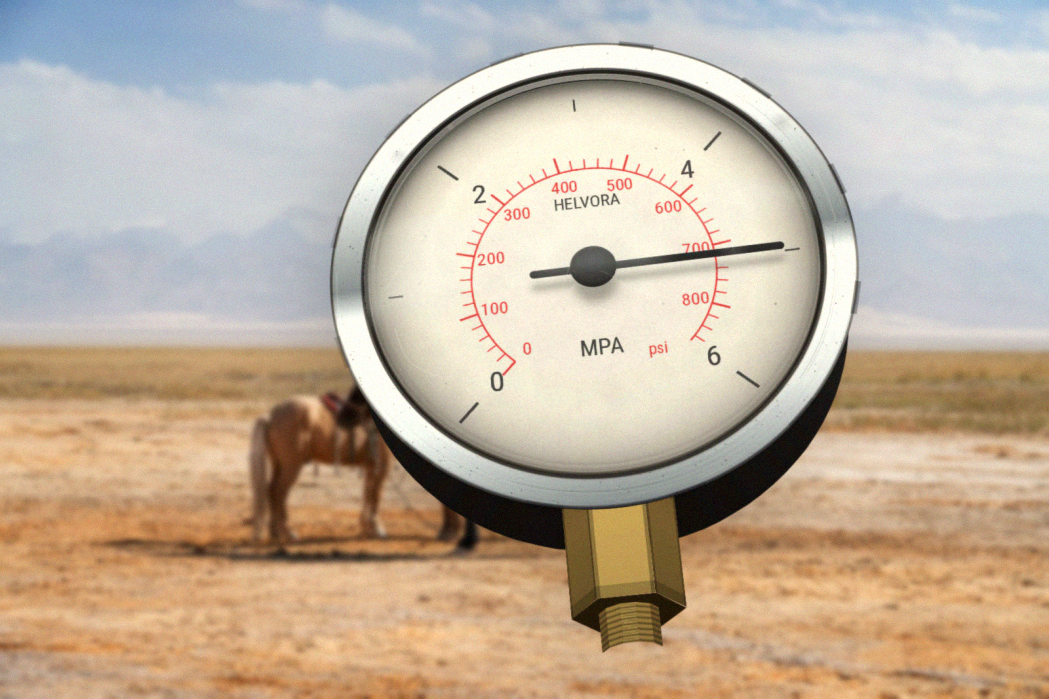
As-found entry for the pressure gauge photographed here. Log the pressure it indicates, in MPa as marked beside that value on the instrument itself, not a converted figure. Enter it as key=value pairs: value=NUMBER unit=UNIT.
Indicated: value=5 unit=MPa
